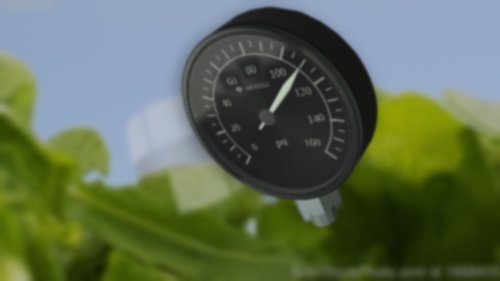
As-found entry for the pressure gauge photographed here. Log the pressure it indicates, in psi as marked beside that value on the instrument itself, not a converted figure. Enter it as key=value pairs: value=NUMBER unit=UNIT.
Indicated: value=110 unit=psi
